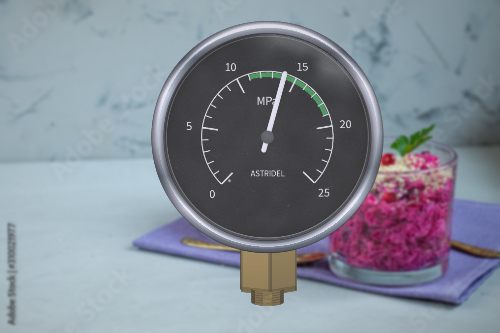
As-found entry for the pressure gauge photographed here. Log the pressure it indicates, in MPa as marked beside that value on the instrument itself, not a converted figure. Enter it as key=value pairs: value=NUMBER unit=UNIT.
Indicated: value=14 unit=MPa
